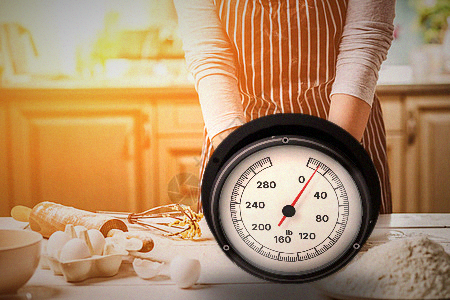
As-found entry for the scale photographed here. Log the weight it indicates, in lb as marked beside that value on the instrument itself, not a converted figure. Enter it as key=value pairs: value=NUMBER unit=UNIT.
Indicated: value=10 unit=lb
